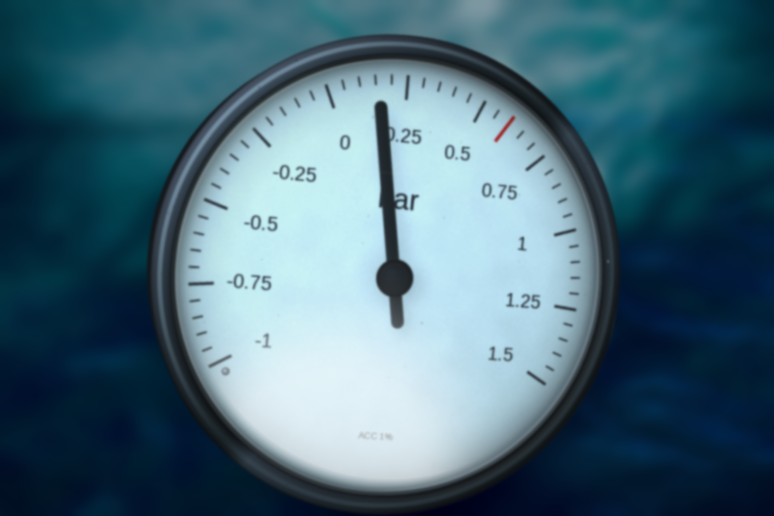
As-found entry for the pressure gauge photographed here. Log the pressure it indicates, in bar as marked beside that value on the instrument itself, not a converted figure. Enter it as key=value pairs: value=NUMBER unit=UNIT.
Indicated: value=0.15 unit=bar
